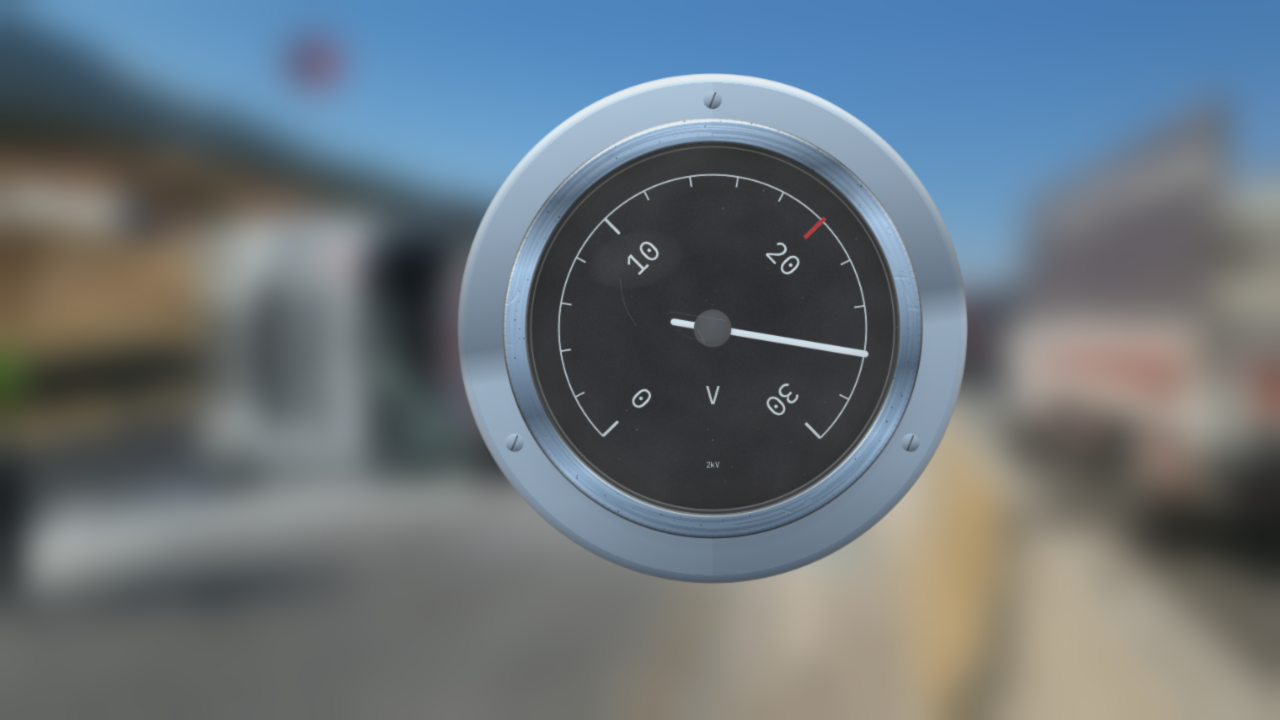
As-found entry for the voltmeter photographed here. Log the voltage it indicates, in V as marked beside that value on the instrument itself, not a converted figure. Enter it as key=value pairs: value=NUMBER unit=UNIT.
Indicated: value=26 unit=V
